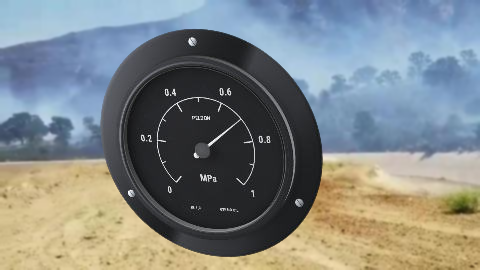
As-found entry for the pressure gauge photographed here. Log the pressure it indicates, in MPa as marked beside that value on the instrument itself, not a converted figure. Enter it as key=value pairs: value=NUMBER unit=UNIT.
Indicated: value=0.7 unit=MPa
